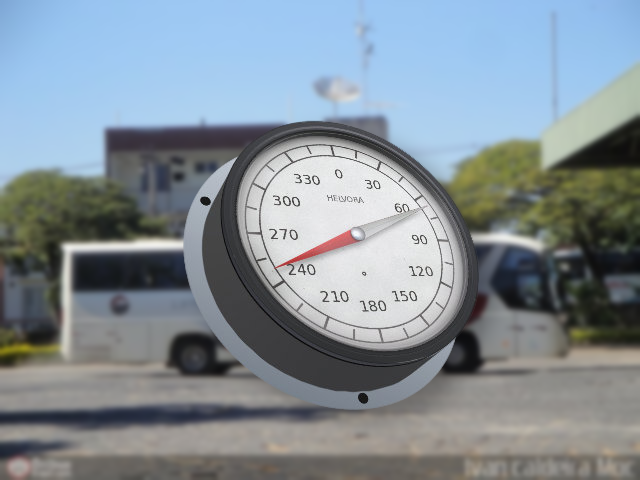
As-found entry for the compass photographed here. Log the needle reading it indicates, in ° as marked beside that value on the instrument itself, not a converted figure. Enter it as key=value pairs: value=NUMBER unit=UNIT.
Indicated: value=247.5 unit=°
